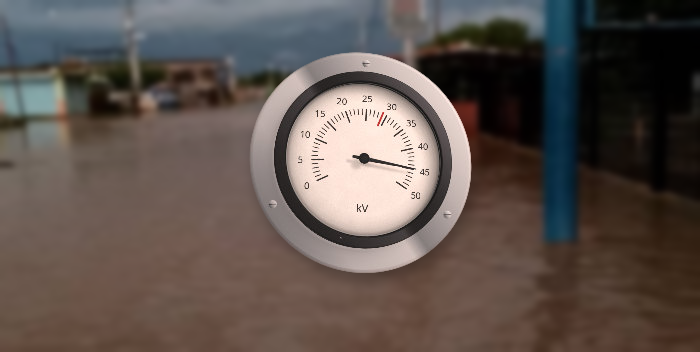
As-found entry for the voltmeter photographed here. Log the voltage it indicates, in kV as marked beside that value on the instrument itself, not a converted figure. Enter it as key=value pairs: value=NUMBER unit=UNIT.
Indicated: value=45 unit=kV
